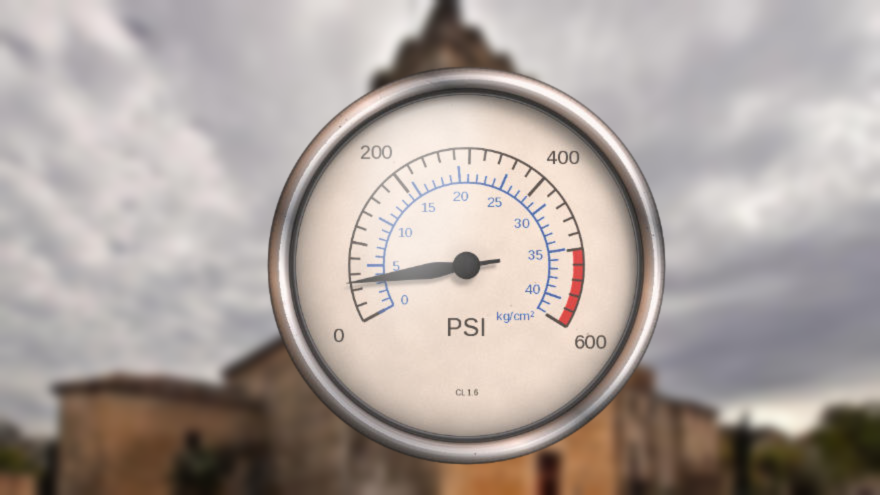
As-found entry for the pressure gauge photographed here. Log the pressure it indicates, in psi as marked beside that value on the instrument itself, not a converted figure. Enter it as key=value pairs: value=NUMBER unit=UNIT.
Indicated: value=50 unit=psi
